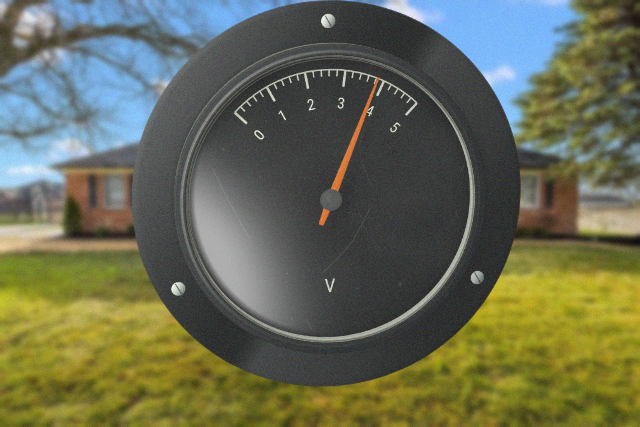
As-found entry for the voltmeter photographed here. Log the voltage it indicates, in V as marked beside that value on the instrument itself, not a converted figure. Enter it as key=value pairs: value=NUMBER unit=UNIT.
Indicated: value=3.8 unit=V
